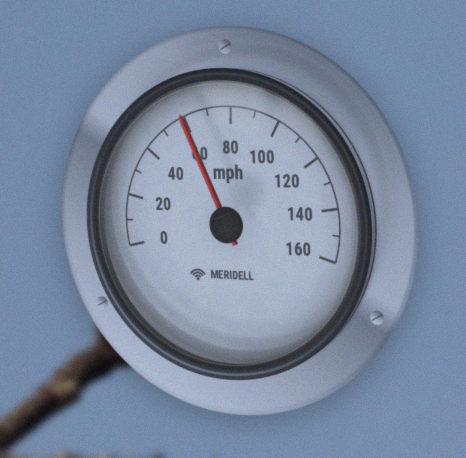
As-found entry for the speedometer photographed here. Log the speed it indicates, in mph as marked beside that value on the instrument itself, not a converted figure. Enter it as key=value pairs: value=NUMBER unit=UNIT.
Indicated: value=60 unit=mph
